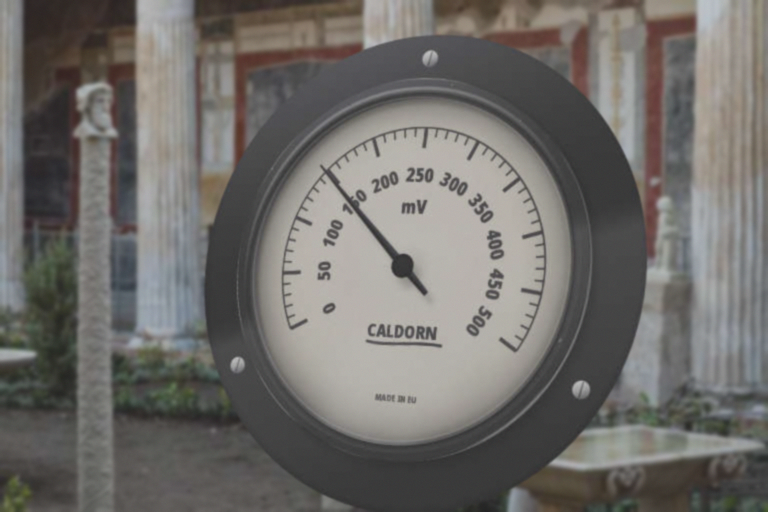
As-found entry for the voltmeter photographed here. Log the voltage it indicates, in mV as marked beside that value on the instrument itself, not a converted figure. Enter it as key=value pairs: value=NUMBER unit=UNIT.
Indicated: value=150 unit=mV
